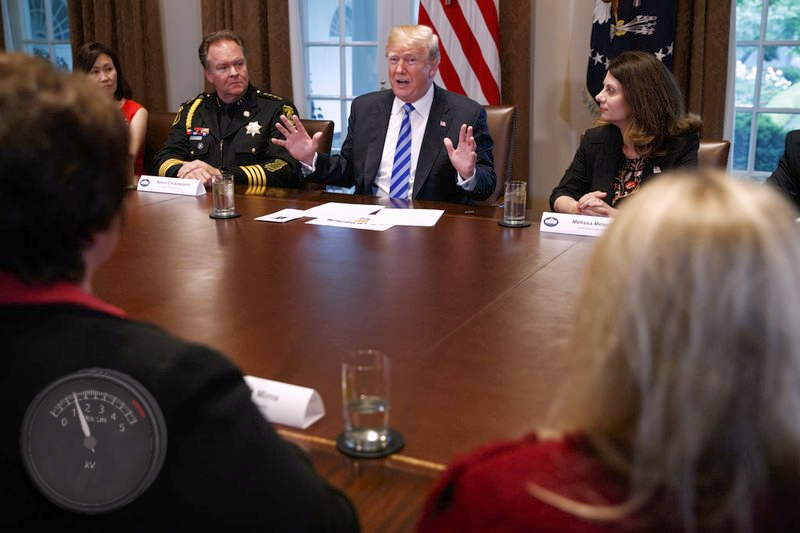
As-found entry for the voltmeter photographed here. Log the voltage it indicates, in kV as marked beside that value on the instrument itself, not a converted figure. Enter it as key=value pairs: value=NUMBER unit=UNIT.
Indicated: value=1.5 unit=kV
